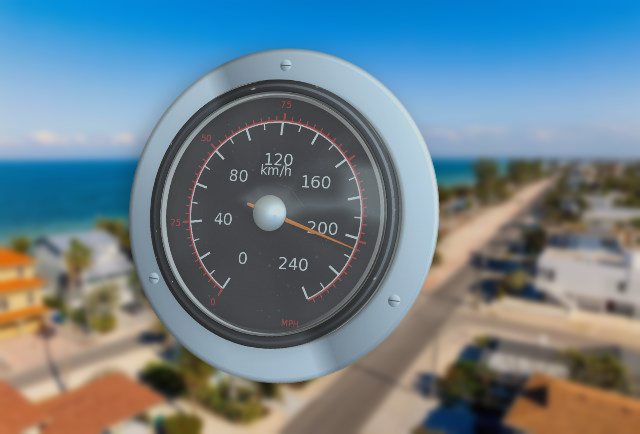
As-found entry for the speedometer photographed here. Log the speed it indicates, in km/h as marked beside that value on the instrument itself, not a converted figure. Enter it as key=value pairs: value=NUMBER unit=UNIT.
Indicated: value=205 unit=km/h
